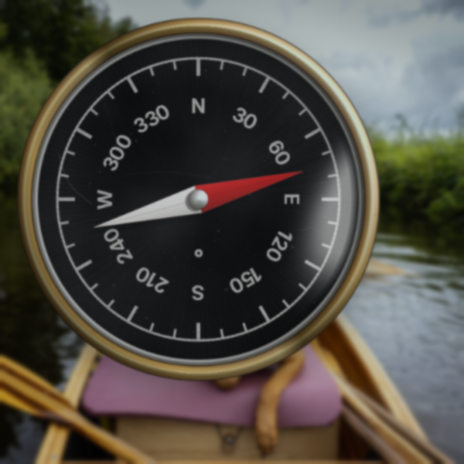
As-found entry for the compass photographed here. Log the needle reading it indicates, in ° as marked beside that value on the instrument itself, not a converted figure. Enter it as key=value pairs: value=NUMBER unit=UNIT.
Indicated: value=75 unit=°
